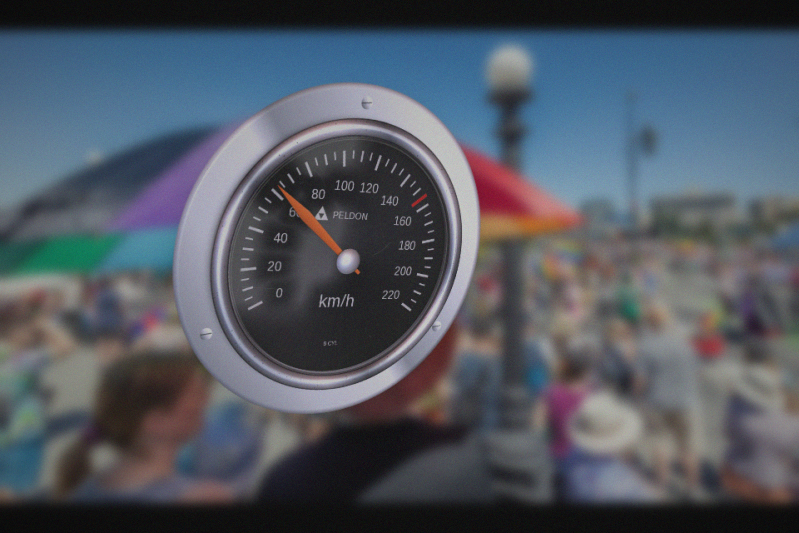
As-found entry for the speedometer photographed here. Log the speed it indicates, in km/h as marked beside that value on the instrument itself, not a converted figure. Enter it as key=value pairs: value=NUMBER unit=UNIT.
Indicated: value=62.5 unit=km/h
